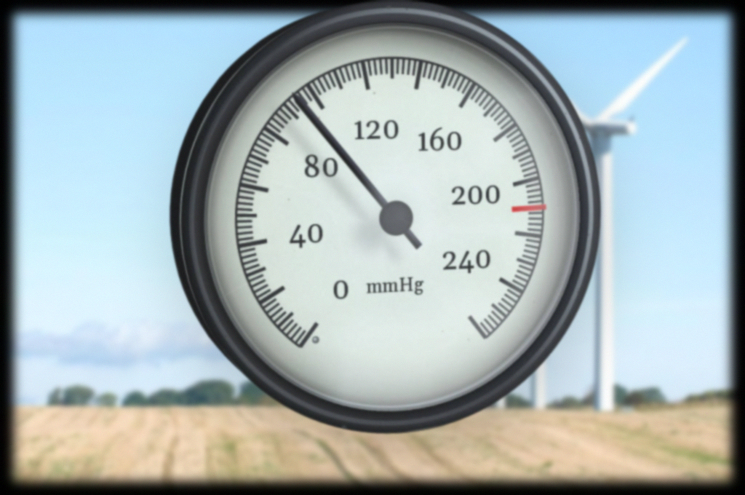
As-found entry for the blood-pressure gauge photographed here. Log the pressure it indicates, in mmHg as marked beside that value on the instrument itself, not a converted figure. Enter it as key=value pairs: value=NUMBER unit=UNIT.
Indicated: value=94 unit=mmHg
